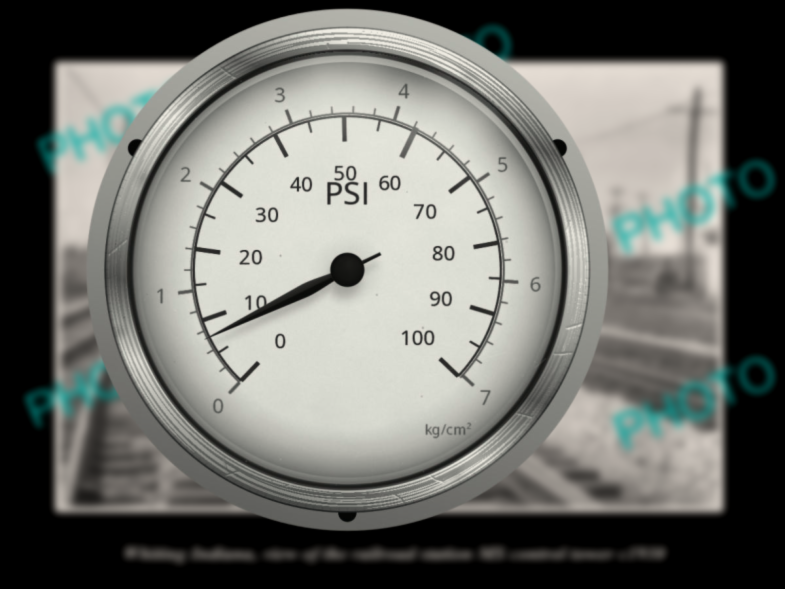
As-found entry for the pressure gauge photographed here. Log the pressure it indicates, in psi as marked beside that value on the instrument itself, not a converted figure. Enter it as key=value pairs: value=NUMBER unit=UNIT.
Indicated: value=7.5 unit=psi
